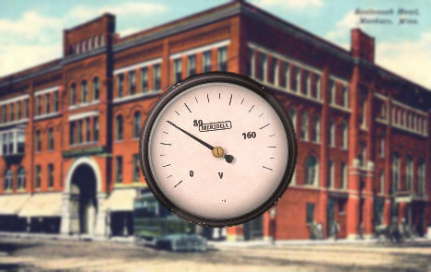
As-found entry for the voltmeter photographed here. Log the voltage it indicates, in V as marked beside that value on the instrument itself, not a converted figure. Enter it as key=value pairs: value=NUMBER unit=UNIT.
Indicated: value=60 unit=V
